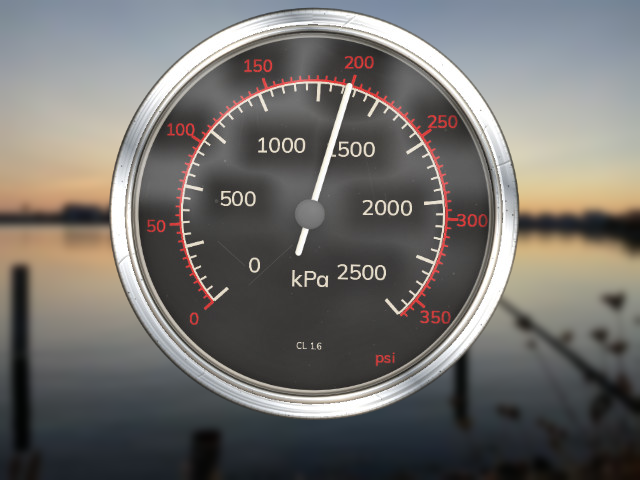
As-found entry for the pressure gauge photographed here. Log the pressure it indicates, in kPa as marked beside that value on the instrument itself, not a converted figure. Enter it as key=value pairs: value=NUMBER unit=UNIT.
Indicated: value=1375 unit=kPa
